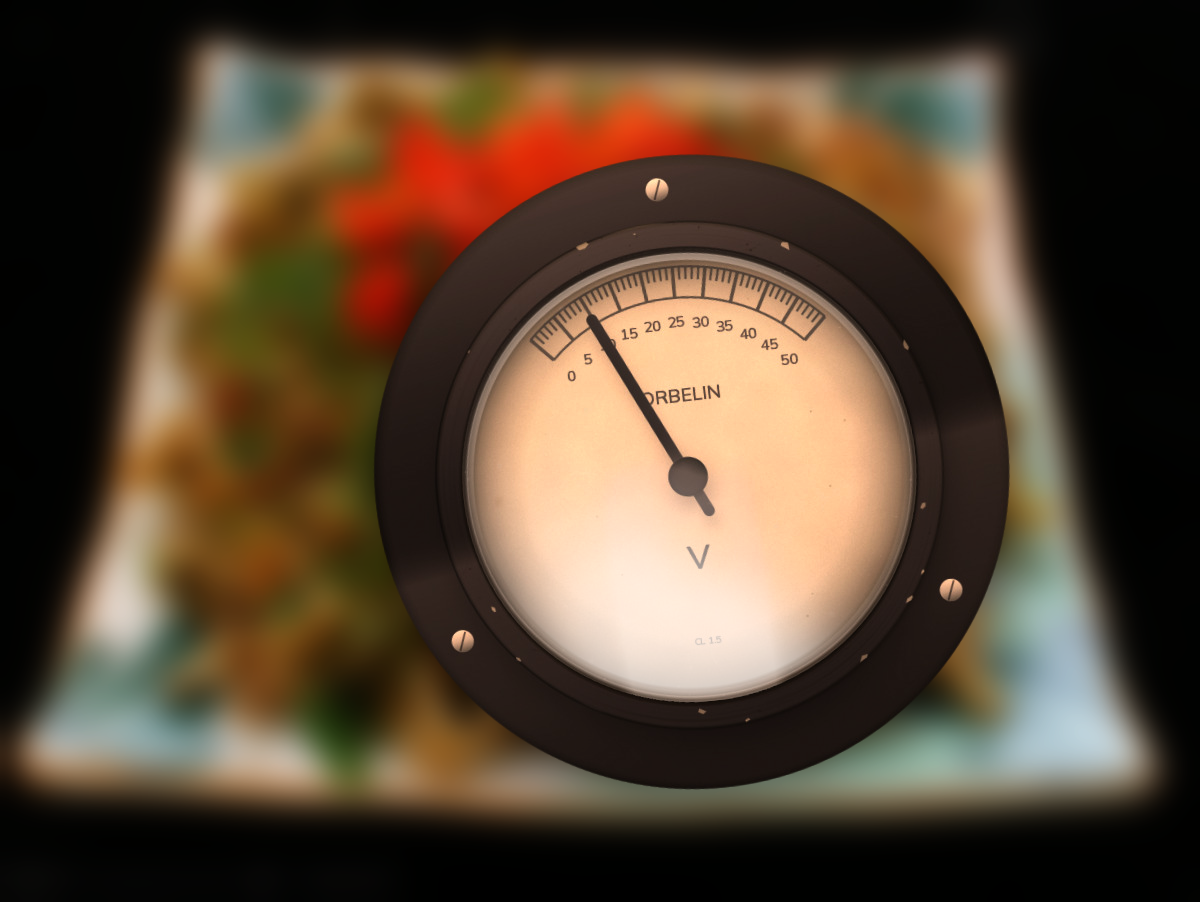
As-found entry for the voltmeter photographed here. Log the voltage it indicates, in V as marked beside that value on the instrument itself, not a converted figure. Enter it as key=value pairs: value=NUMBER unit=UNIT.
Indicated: value=10 unit=V
